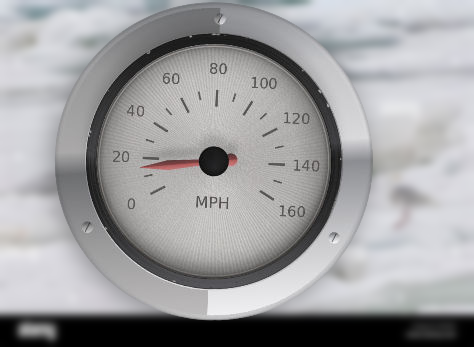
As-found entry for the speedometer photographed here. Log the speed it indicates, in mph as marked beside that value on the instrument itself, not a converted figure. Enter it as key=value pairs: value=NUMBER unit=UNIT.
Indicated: value=15 unit=mph
